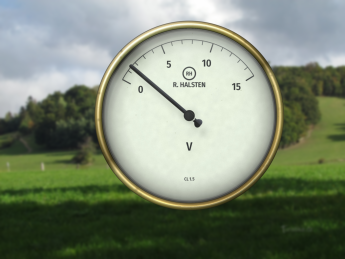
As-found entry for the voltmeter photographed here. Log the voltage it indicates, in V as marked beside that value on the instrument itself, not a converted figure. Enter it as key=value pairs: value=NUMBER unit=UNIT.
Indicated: value=1.5 unit=V
